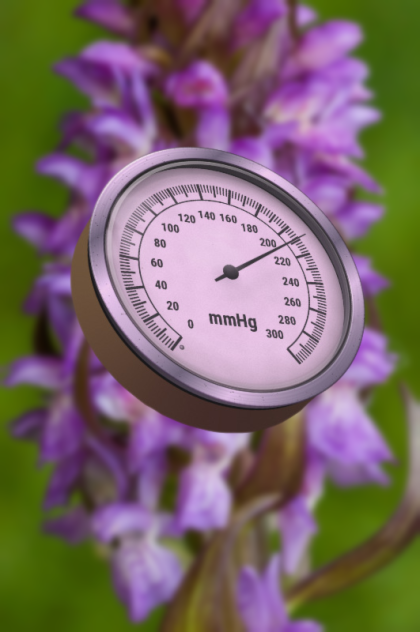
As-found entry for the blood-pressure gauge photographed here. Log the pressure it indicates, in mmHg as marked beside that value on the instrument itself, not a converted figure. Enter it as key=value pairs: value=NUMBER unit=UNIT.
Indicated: value=210 unit=mmHg
